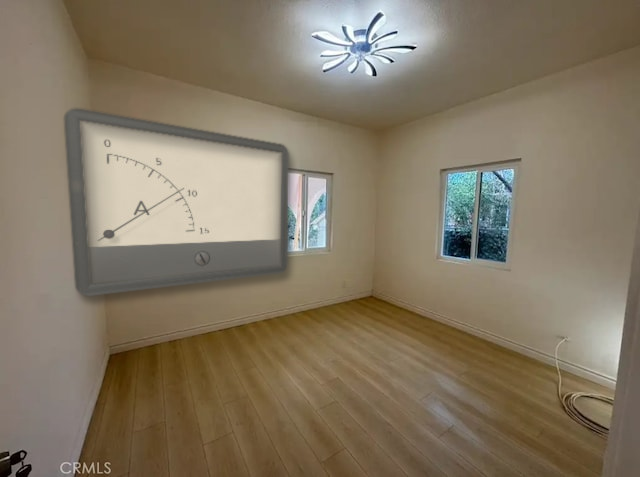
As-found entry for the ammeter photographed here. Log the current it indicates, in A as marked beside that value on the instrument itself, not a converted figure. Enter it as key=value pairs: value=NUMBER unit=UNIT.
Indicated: value=9 unit=A
